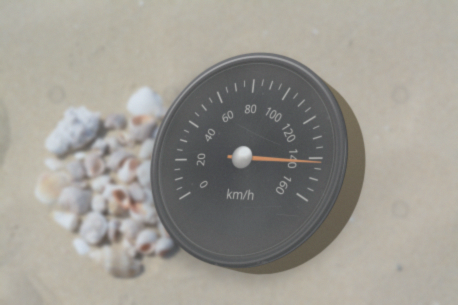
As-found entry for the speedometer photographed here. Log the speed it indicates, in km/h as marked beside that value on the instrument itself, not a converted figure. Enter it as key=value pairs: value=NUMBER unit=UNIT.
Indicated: value=142.5 unit=km/h
